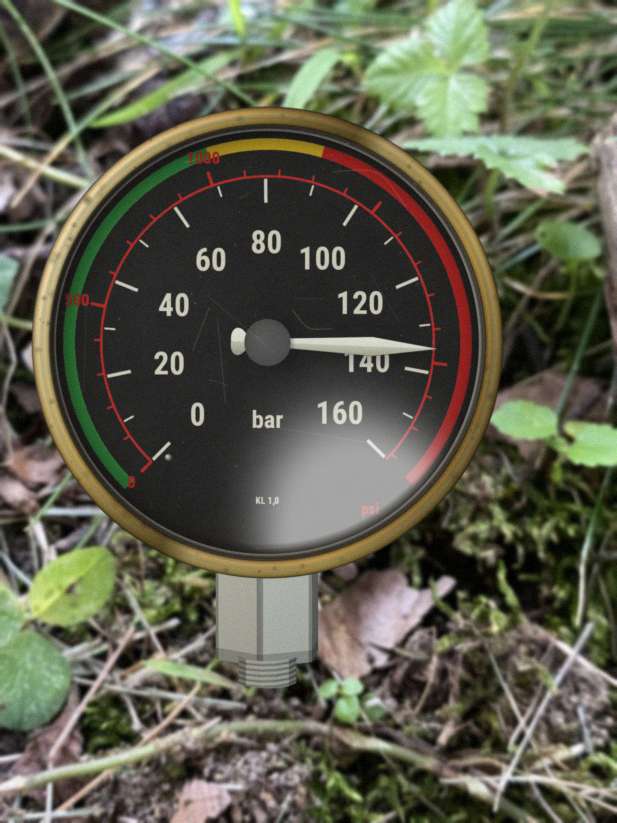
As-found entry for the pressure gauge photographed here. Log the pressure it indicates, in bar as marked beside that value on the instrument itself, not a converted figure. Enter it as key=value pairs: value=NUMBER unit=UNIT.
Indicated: value=135 unit=bar
